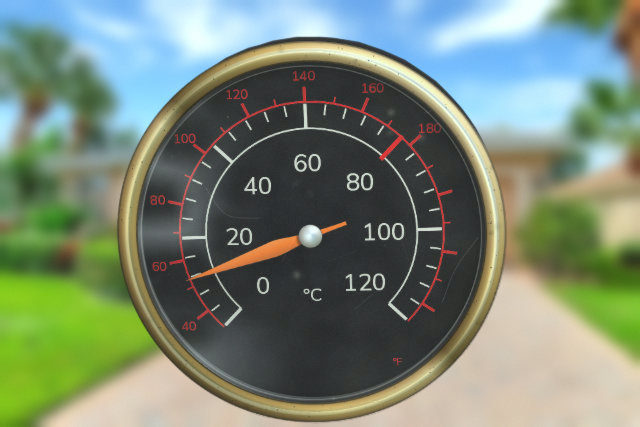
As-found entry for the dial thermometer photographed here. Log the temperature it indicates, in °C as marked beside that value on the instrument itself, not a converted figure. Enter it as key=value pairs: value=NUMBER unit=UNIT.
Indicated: value=12 unit=°C
